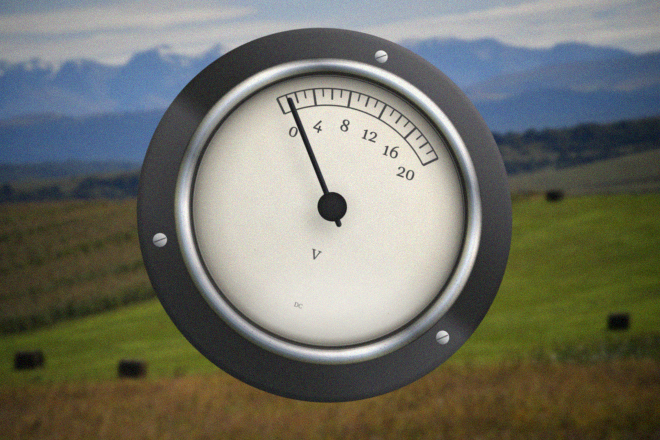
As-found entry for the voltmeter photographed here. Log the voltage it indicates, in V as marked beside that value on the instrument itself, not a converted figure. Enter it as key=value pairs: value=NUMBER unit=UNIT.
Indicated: value=1 unit=V
